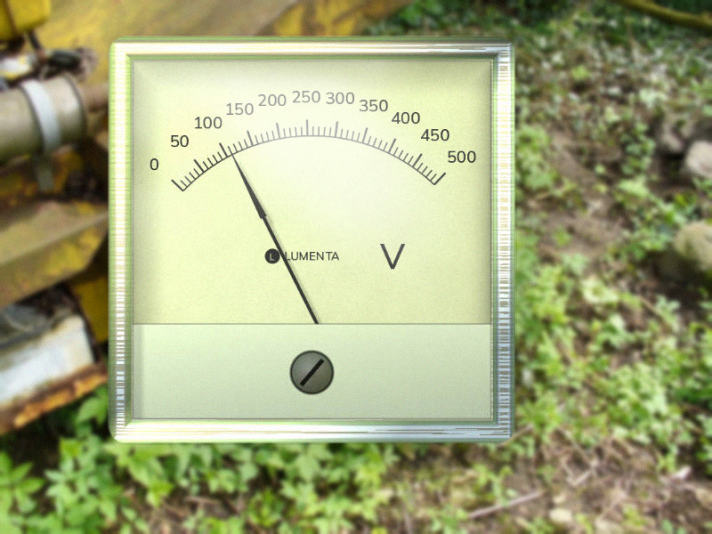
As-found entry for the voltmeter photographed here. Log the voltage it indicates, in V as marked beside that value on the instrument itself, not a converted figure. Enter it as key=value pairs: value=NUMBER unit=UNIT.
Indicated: value=110 unit=V
